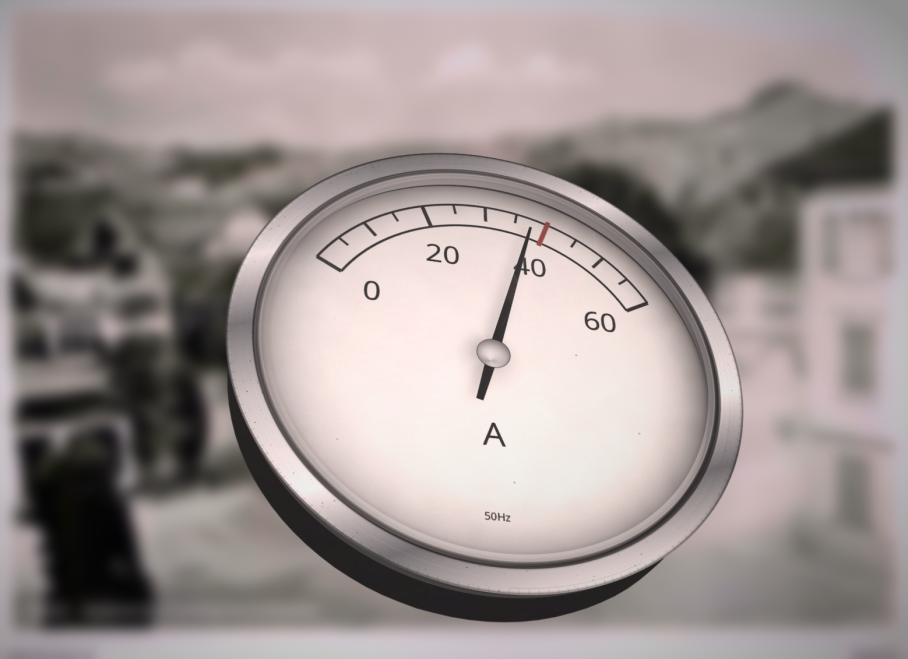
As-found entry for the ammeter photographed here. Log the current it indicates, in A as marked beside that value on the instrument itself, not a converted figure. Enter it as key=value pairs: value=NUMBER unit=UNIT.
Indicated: value=37.5 unit=A
